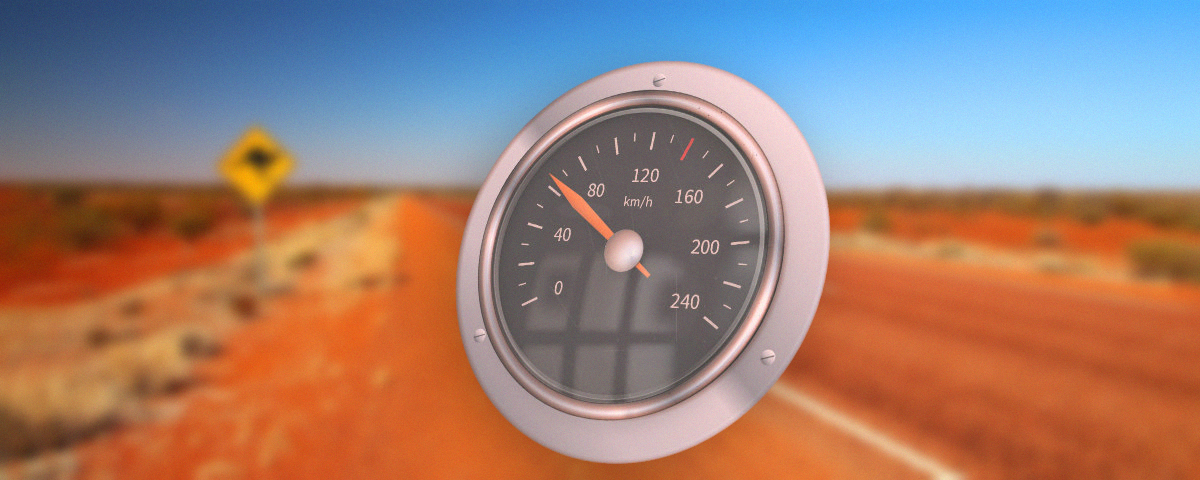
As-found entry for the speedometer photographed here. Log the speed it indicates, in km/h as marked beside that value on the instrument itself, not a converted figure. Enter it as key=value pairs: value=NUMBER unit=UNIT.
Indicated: value=65 unit=km/h
